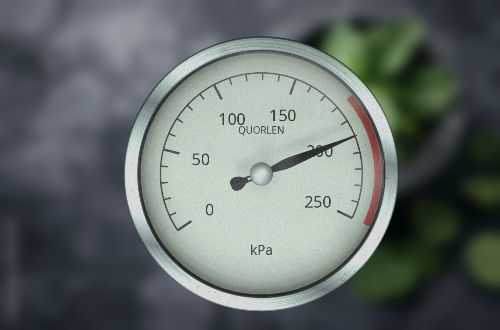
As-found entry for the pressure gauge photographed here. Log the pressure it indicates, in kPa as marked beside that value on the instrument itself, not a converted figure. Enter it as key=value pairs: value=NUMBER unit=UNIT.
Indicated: value=200 unit=kPa
